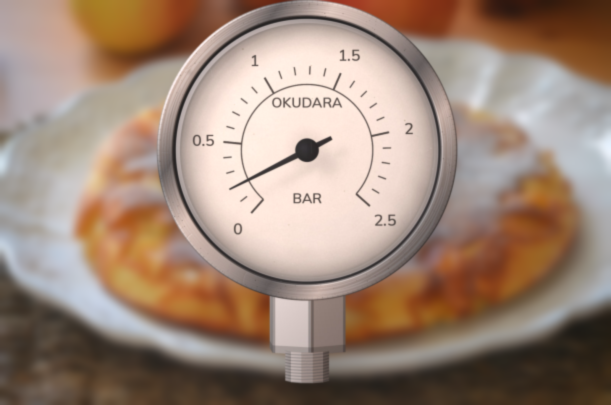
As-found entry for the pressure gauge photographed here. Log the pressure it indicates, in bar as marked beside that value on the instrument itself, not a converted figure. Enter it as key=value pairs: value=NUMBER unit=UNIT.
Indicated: value=0.2 unit=bar
